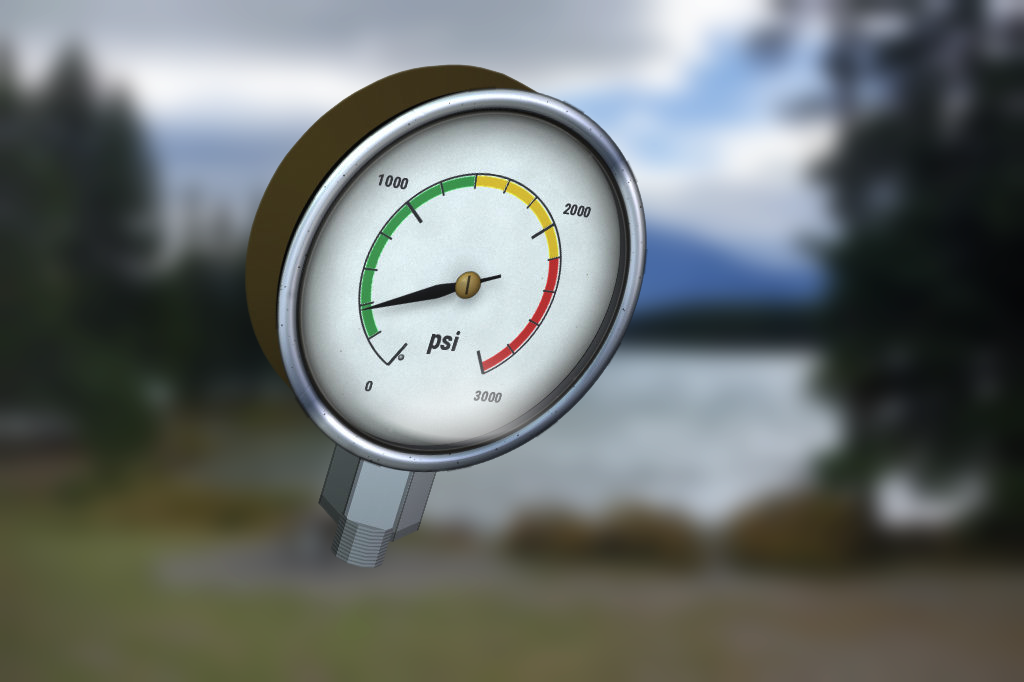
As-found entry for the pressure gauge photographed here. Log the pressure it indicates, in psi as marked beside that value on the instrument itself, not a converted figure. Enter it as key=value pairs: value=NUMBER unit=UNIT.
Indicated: value=400 unit=psi
